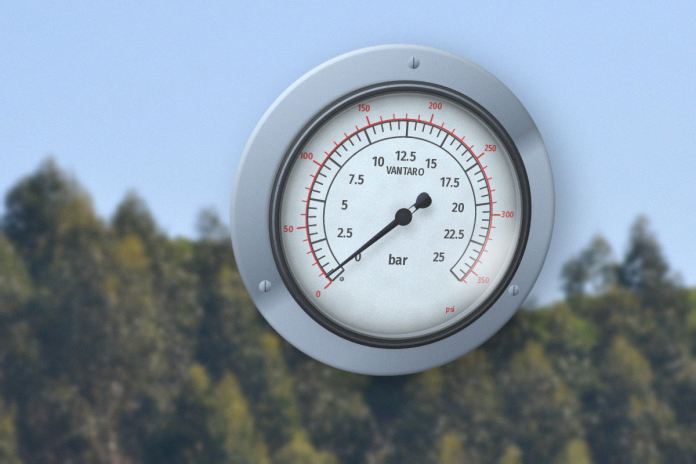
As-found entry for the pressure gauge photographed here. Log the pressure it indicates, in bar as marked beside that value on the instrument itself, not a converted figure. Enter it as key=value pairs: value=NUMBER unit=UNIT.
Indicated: value=0.5 unit=bar
